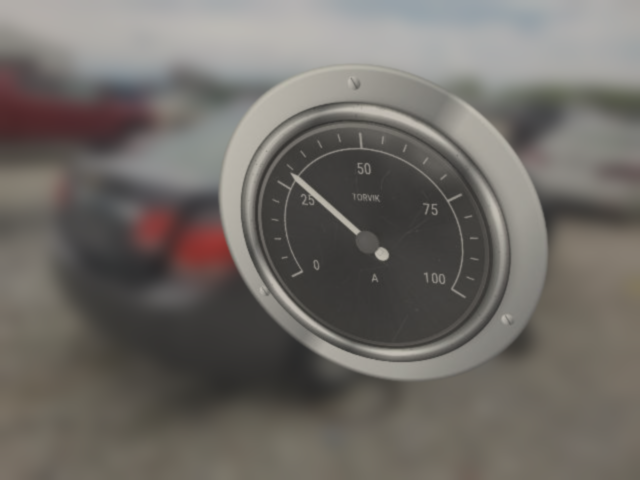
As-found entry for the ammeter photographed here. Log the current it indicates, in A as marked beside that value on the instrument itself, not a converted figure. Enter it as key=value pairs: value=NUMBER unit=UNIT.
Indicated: value=30 unit=A
